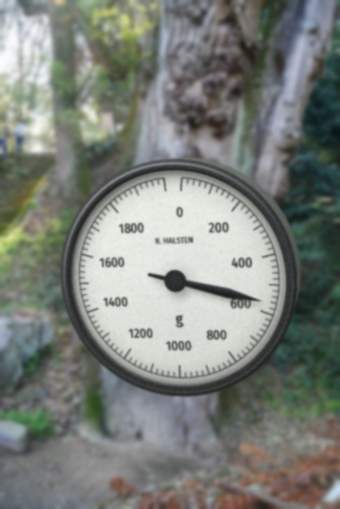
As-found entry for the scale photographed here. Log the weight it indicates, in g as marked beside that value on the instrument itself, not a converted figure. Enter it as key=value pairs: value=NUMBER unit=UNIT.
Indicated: value=560 unit=g
